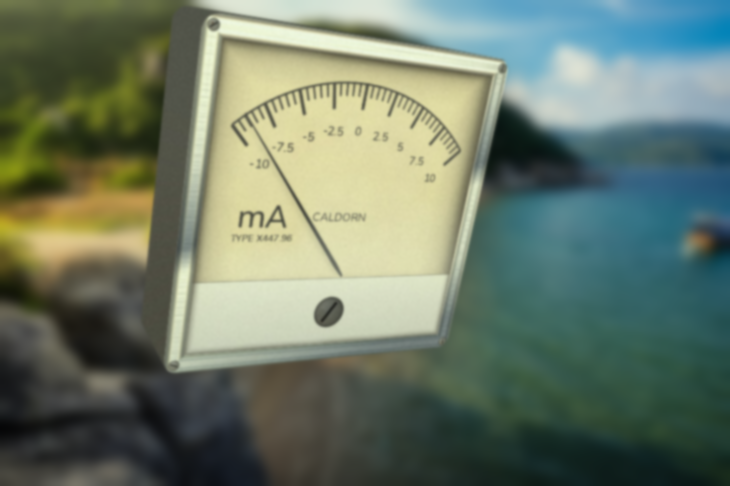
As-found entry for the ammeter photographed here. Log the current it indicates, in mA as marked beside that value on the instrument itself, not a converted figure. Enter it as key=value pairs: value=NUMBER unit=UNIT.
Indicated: value=-9 unit=mA
